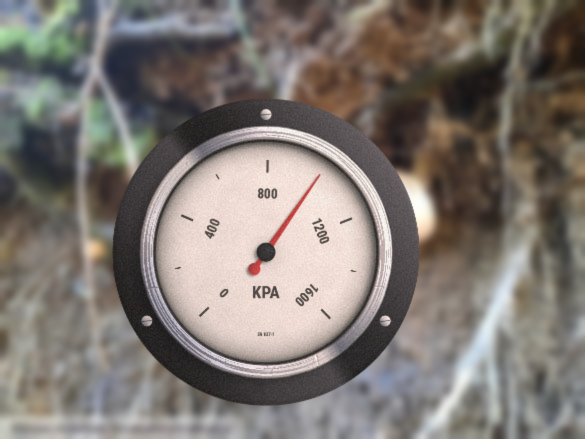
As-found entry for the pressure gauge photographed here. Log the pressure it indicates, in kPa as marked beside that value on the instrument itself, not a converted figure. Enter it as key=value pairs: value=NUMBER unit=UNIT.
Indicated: value=1000 unit=kPa
